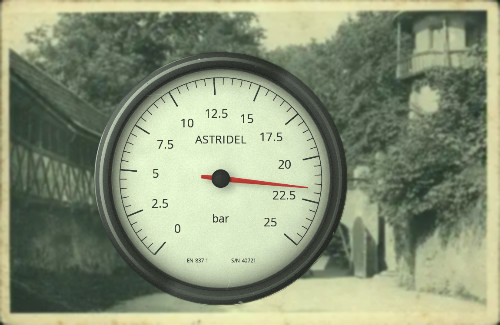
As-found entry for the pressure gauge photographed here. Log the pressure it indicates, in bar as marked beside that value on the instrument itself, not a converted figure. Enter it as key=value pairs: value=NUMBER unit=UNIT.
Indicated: value=21.75 unit=bar
